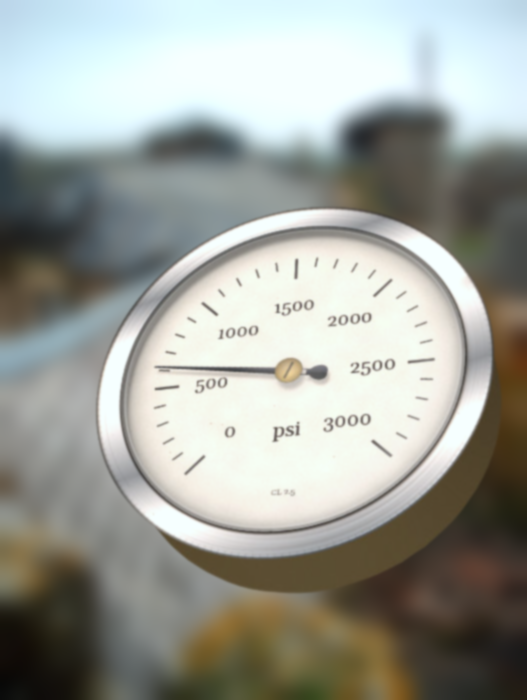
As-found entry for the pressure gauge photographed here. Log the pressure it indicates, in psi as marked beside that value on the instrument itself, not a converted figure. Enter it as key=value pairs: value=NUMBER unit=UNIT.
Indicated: value=600 unit=psi
